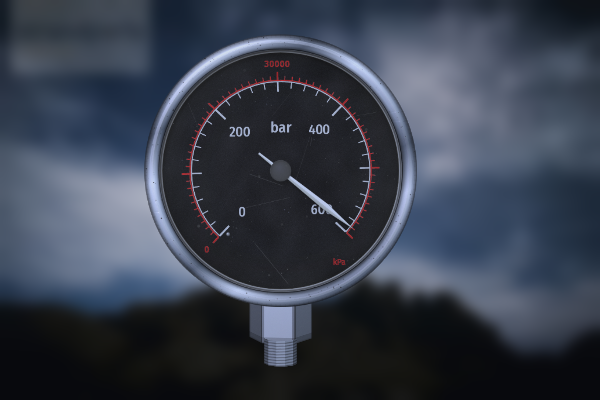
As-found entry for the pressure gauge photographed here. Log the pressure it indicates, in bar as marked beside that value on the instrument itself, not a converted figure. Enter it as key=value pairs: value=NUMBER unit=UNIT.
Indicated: value=590 unit=bar
